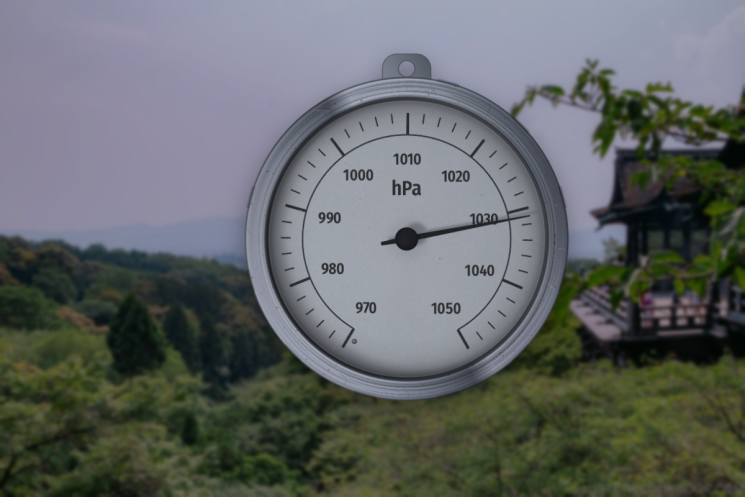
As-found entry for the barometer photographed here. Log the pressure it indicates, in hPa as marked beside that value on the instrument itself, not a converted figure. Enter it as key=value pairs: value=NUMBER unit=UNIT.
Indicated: value=1031 unit=hPa
